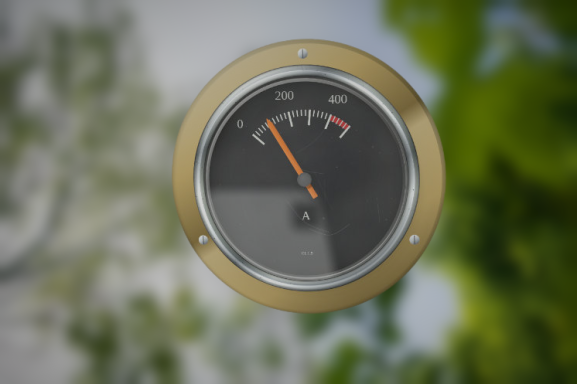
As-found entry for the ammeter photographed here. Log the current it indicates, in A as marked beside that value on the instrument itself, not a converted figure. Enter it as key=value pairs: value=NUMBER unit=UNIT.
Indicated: value=100 unit=A
